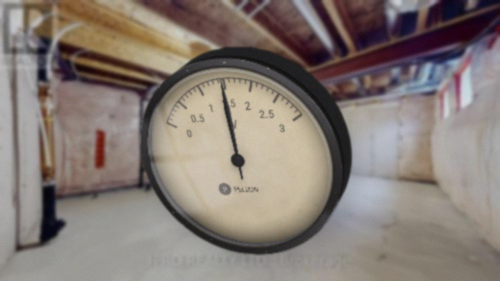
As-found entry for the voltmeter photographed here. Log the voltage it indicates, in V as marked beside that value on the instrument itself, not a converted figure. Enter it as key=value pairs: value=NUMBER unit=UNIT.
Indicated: value=1.5 unit=V
